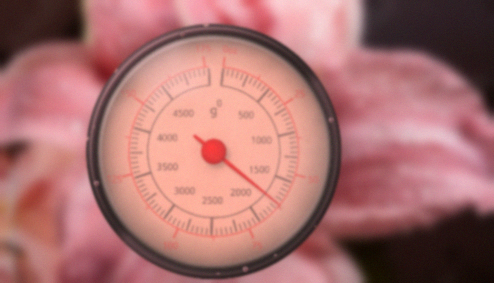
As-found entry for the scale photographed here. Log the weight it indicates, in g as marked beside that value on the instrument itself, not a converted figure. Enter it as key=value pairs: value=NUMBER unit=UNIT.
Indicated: value=1750 unit=g
